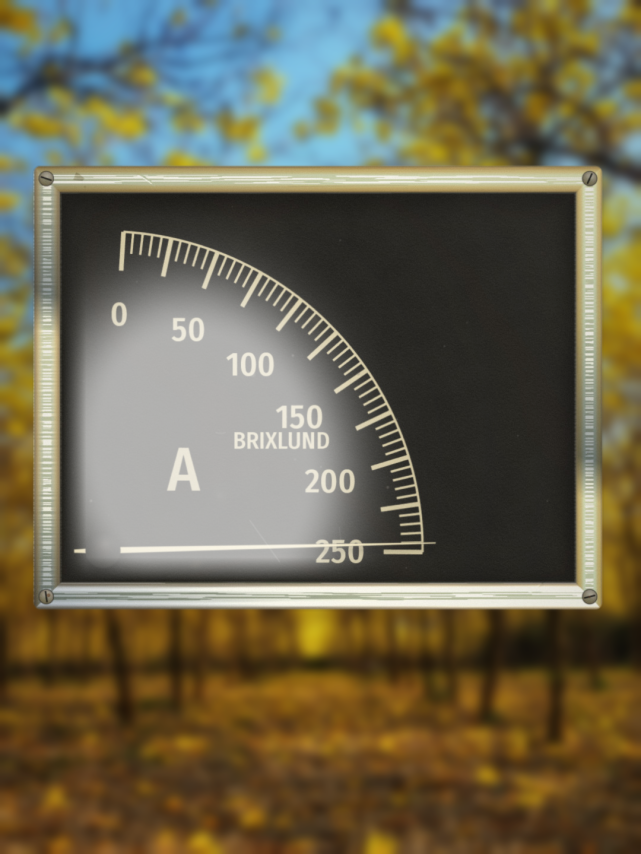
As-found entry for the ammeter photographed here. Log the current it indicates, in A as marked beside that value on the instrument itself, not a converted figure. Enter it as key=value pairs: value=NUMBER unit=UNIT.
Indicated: value=245 unit=A
